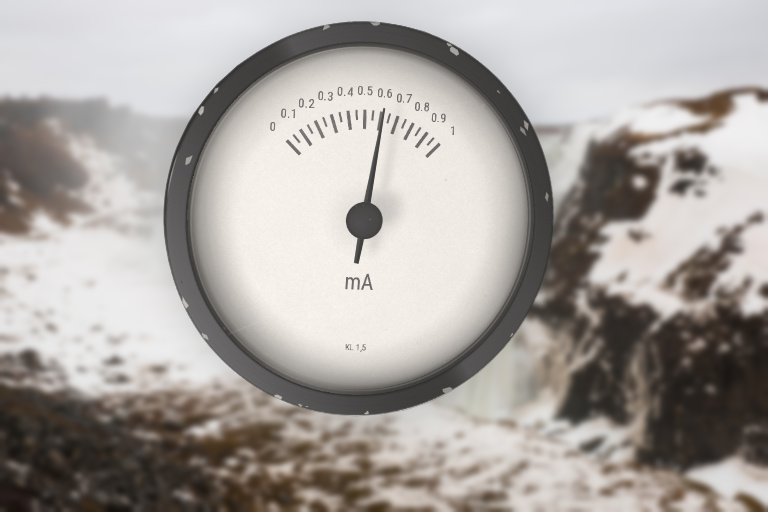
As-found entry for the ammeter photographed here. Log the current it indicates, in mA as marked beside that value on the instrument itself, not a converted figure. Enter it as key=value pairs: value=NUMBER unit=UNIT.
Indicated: value=0.6 unit=mA
